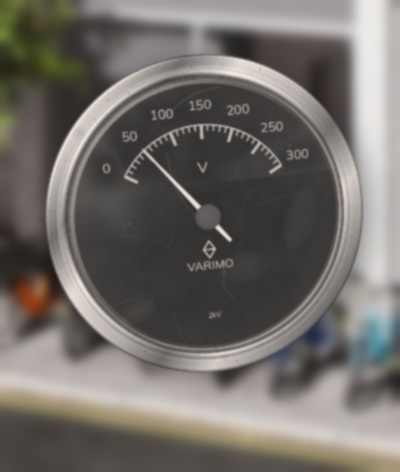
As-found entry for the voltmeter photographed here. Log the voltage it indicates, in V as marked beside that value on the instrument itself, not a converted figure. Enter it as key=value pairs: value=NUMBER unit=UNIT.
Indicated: value=50 unit=V
